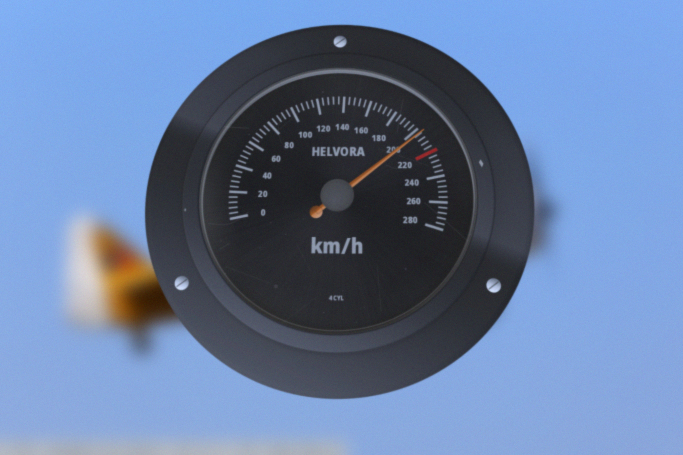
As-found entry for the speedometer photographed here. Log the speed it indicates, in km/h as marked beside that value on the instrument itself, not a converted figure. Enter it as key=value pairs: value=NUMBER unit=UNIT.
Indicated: value=204 unit=km/h
